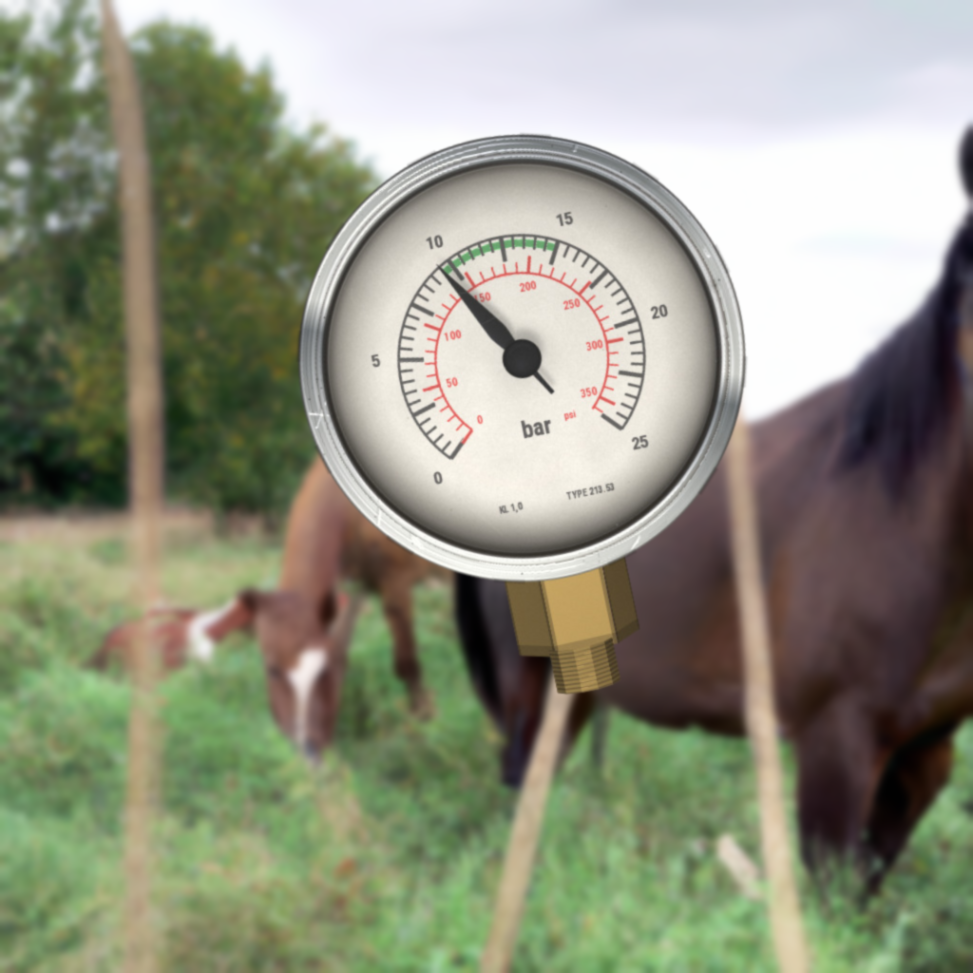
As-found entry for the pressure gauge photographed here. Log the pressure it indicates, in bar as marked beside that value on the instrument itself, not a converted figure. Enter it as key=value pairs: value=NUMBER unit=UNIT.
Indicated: value=9.5 unit=bar
